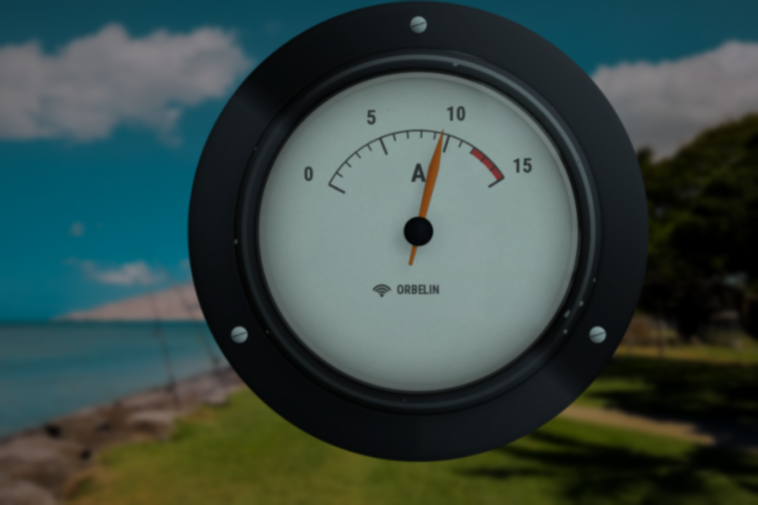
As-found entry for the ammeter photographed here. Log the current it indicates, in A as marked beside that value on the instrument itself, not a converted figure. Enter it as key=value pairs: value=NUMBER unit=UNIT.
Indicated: value=9.5 unit=A
